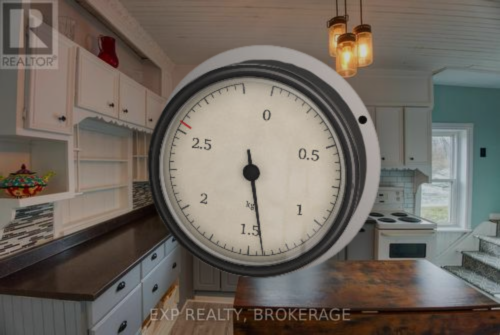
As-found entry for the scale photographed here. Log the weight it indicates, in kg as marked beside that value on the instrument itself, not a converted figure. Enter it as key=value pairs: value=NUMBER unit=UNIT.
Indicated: value=1.4 unit=kg
